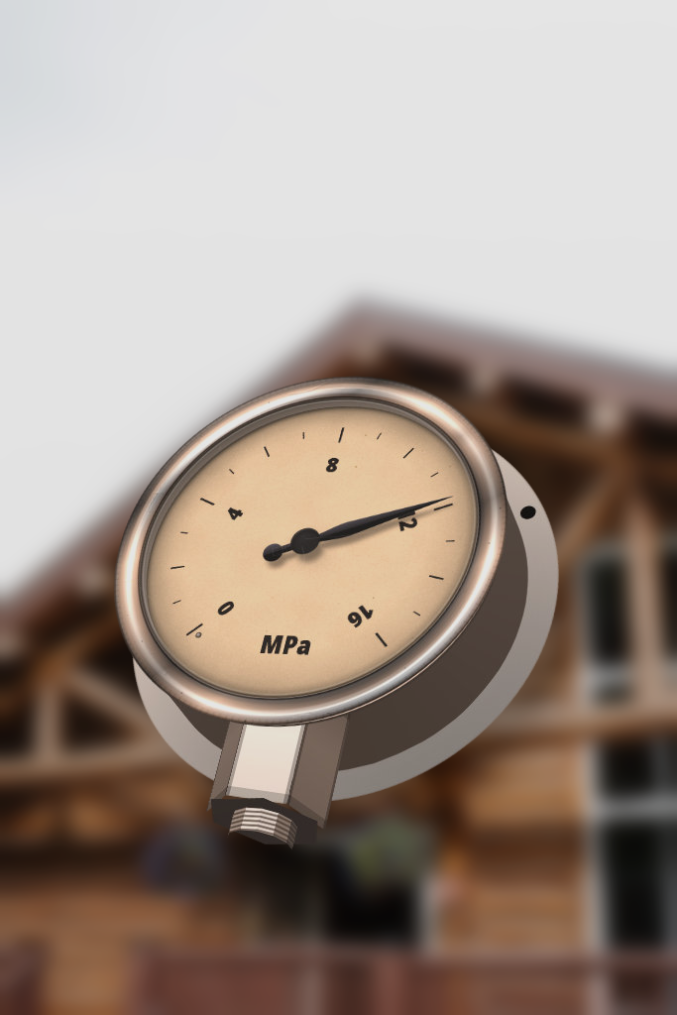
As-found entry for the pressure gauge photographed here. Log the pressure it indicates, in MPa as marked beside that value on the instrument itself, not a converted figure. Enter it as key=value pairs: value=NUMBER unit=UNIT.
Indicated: value=12 unit=MPa
